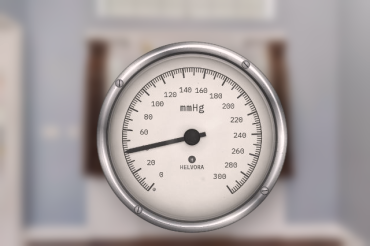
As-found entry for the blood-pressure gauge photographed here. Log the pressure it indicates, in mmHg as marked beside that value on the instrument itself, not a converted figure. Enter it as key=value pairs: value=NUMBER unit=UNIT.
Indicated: value=40 unit=mmHg
